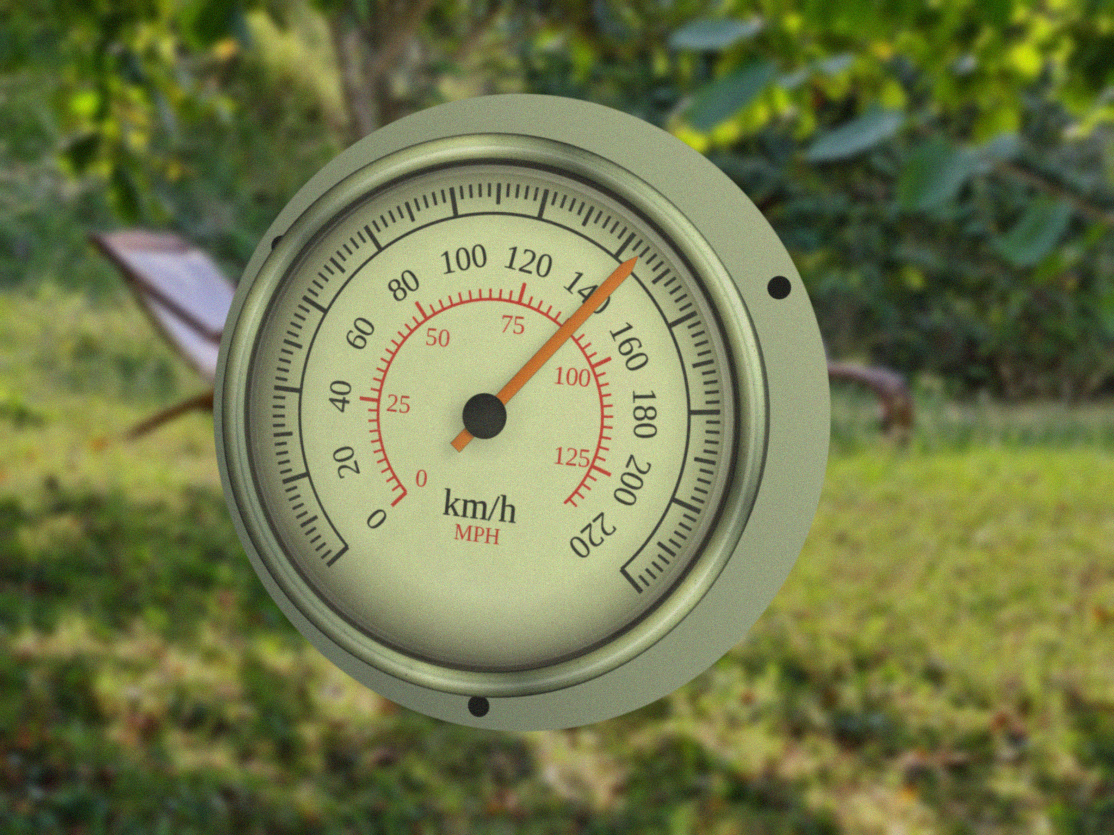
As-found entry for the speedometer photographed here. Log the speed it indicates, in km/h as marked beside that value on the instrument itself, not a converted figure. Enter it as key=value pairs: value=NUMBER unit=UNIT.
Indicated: value=144 unit=km/h
